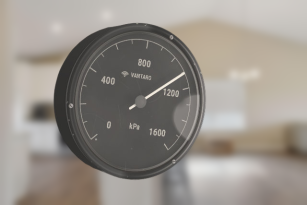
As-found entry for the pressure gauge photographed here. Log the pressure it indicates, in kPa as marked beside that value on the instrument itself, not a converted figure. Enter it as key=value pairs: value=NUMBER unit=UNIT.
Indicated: value=1100 unit=kPa
